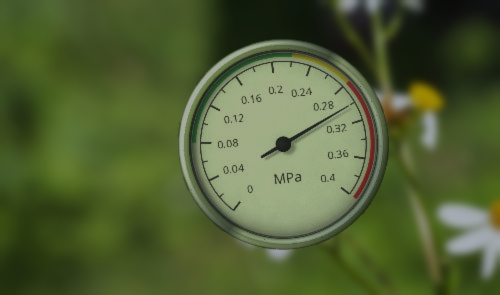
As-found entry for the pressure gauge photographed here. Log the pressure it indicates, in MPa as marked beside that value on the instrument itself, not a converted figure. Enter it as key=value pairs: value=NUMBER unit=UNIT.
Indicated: value=0.3 unit=MPa
